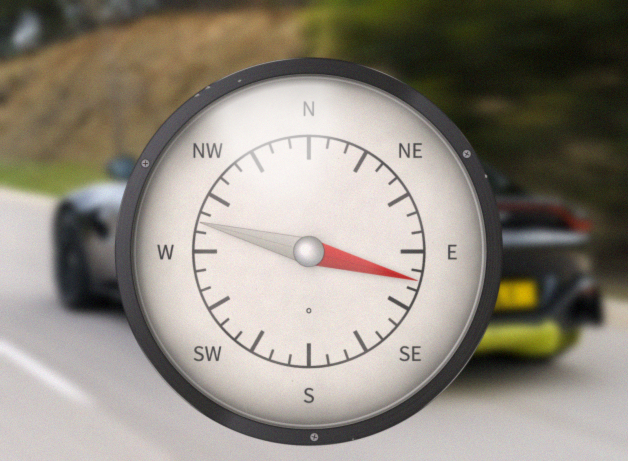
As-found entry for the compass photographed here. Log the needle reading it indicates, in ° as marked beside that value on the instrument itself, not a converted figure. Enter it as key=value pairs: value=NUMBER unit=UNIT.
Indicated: value=105 unit=°
